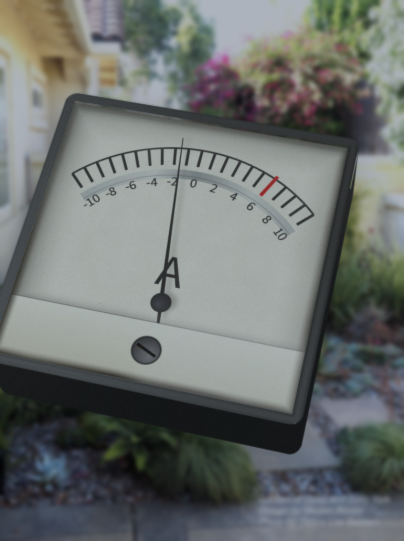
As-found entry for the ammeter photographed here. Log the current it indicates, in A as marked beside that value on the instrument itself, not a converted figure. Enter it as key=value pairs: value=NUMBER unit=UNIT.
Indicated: value=-1.5 unit=A
